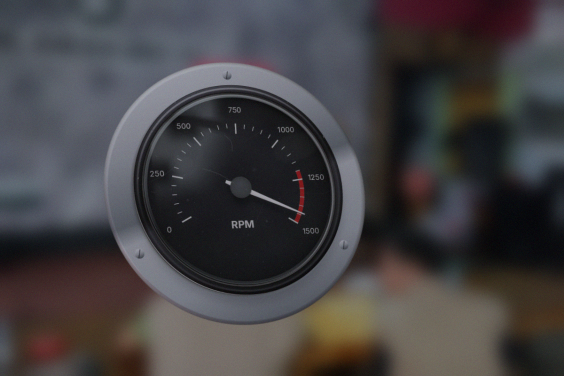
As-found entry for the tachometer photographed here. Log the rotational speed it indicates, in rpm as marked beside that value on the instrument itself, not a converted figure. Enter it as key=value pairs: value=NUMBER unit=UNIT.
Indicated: value=1450 unit=rpm
